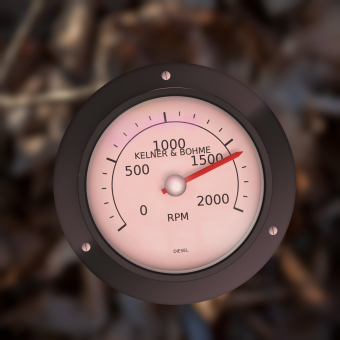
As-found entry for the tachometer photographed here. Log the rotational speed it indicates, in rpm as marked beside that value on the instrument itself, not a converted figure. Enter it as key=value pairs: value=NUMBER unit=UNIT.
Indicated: value=1600 unit=rpm
